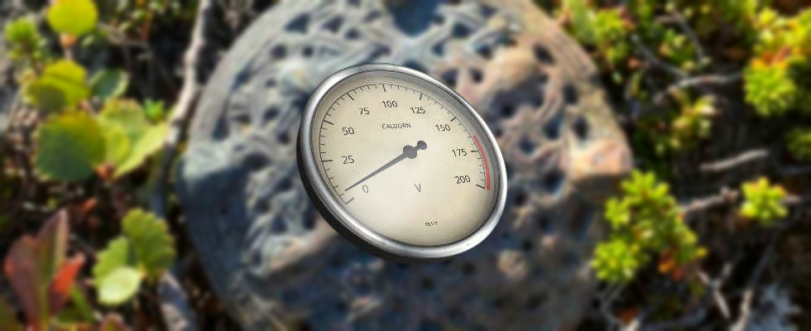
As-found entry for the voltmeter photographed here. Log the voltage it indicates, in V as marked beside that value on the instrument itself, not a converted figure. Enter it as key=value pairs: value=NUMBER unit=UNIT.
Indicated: value=5 unit=V
